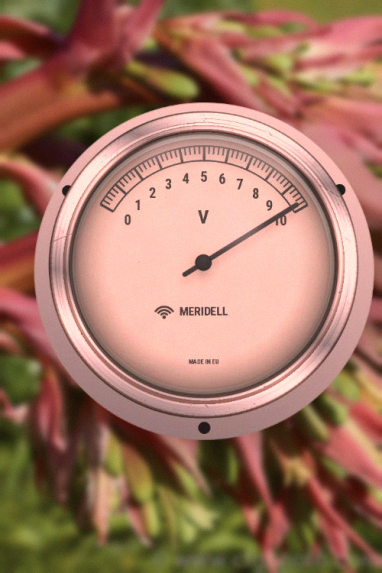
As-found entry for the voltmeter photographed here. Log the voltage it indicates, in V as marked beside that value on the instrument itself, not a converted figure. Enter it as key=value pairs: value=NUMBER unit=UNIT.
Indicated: value=9.8 unit=V
